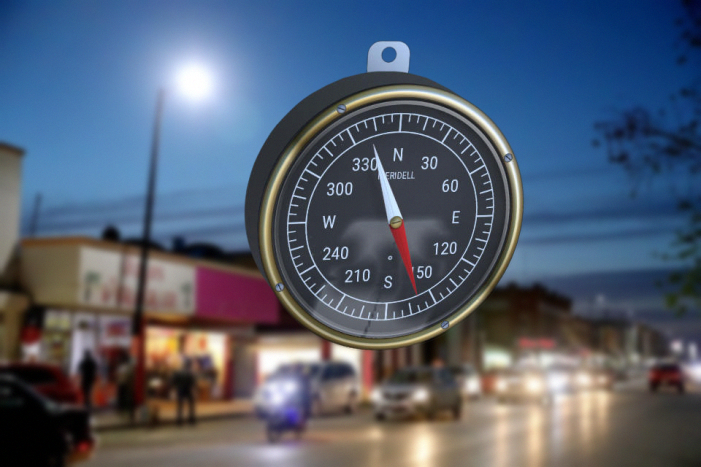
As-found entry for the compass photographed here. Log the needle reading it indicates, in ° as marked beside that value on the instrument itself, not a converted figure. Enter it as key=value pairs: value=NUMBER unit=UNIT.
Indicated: value=160 unit=°
